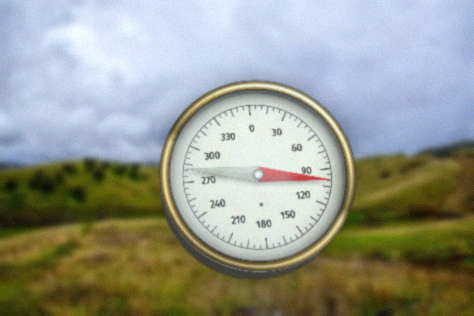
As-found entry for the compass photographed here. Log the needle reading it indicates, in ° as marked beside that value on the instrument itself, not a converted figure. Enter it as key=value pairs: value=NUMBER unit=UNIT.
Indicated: value=100 unit=°
